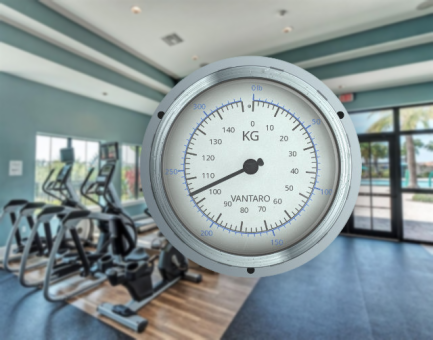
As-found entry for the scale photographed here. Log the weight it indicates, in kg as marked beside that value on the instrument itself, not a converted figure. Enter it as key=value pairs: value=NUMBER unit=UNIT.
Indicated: value=104 unit=kg
